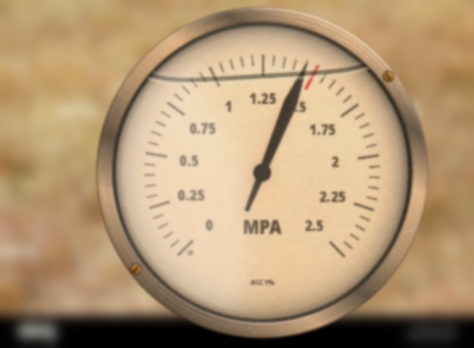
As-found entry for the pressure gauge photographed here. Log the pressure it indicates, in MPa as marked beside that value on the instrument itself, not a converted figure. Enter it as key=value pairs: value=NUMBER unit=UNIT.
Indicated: value=1.45 unit=MPa
